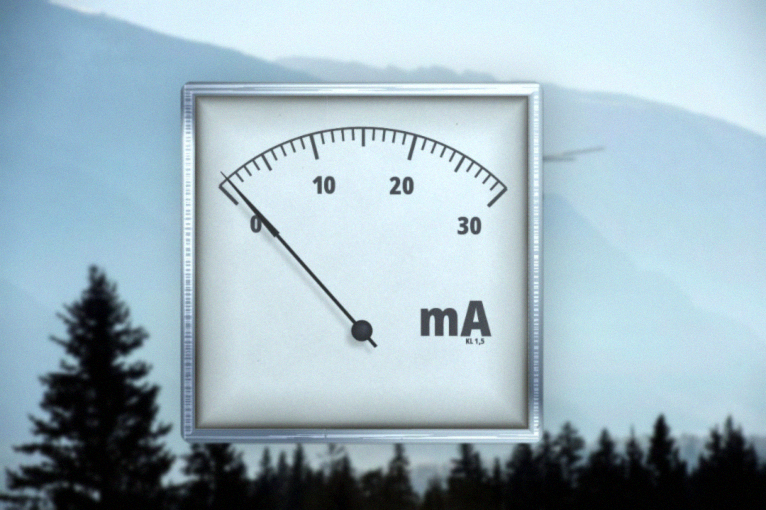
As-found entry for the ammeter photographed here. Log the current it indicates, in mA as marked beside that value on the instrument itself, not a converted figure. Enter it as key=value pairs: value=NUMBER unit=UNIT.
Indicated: value=1 unit=mA
